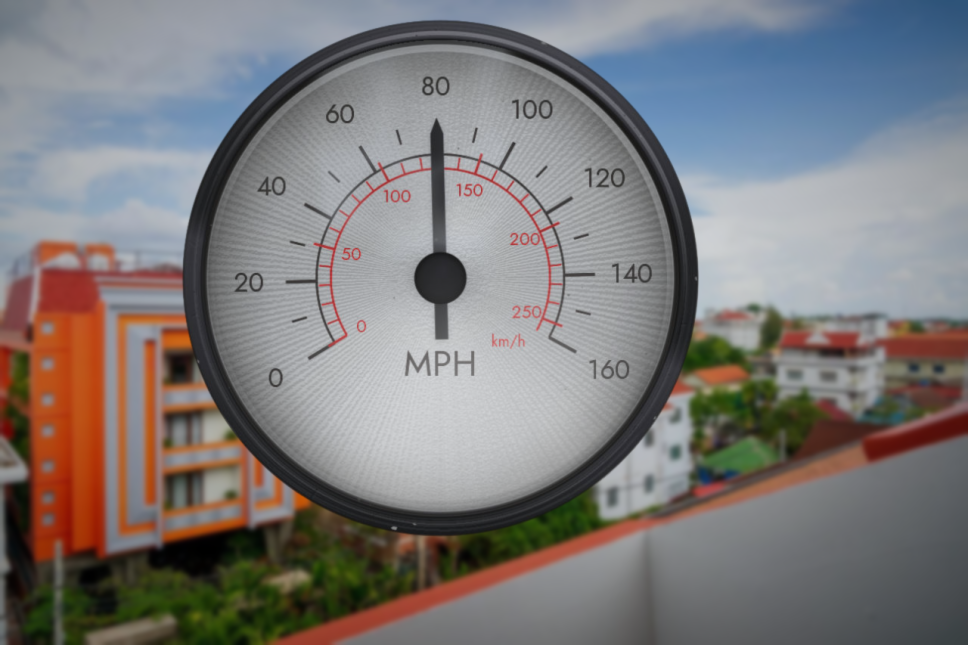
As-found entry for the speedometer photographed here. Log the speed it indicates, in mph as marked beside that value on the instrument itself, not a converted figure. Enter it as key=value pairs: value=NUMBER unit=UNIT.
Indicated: value=80 unit=mph
